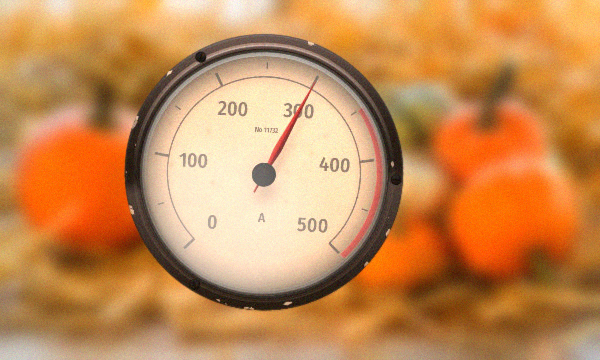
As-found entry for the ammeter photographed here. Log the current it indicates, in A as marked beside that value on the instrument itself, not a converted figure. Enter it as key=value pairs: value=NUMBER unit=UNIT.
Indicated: value=300 unit=A
